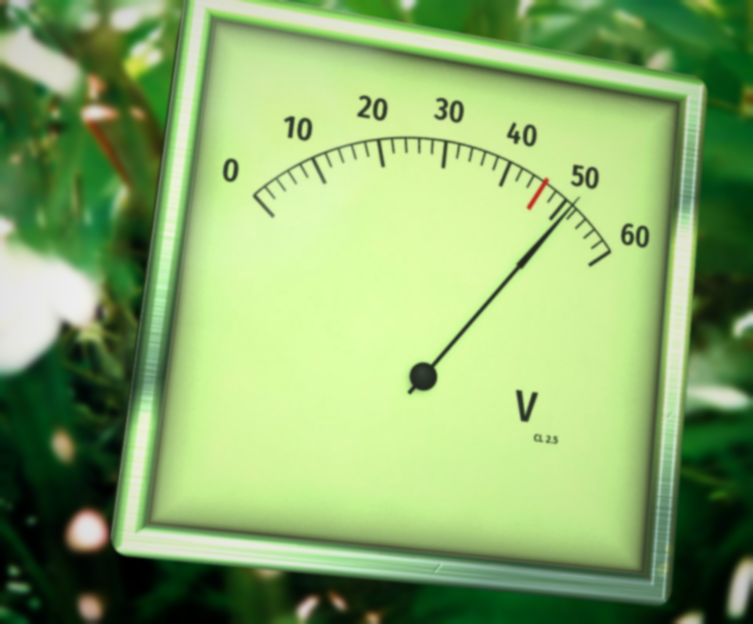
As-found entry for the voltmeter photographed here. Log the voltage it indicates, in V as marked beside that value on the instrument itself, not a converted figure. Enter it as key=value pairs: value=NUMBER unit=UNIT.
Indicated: value=51 unit=V
